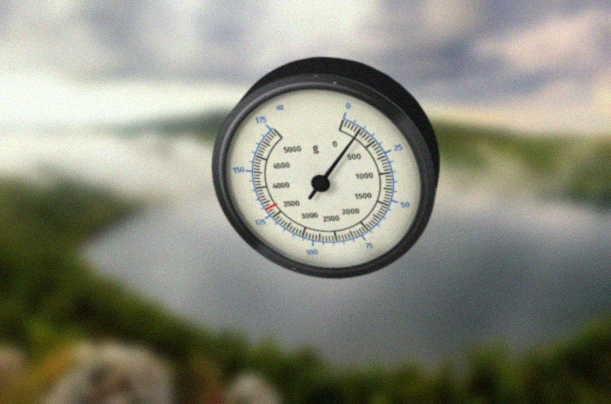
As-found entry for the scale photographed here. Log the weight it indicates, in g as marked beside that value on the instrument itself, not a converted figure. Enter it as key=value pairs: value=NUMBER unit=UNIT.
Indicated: value=250 unit=g
